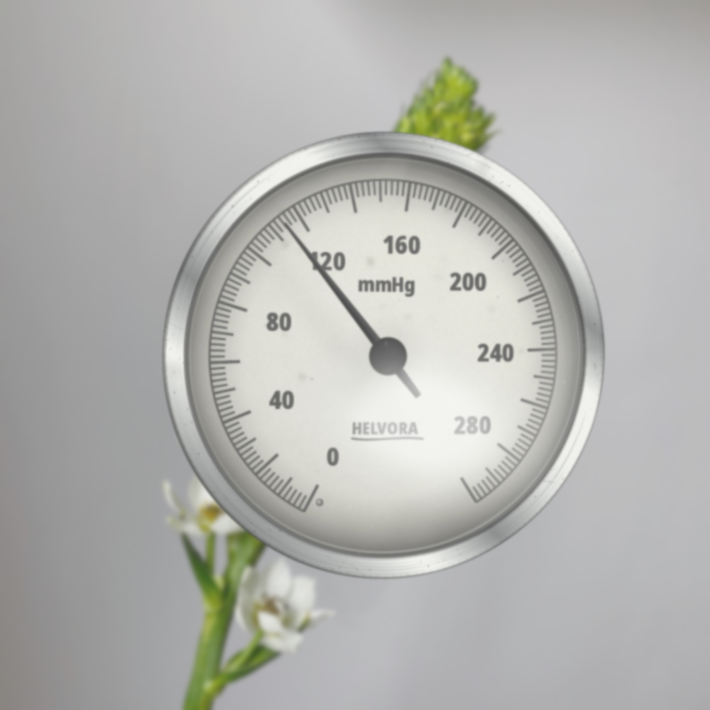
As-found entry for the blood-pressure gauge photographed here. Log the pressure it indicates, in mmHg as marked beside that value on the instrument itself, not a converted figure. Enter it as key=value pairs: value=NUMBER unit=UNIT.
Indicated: value=114 unit=mmHg
